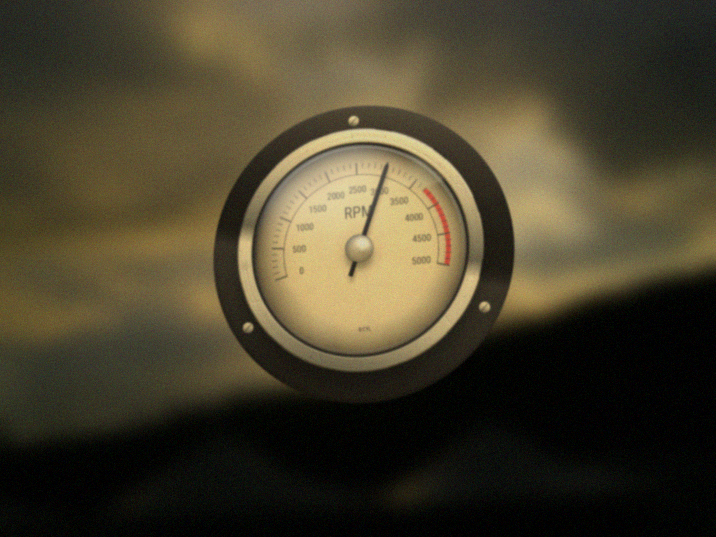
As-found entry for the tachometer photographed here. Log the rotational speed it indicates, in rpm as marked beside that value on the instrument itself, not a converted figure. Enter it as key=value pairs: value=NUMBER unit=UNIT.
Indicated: value=3000 unit=rpm
